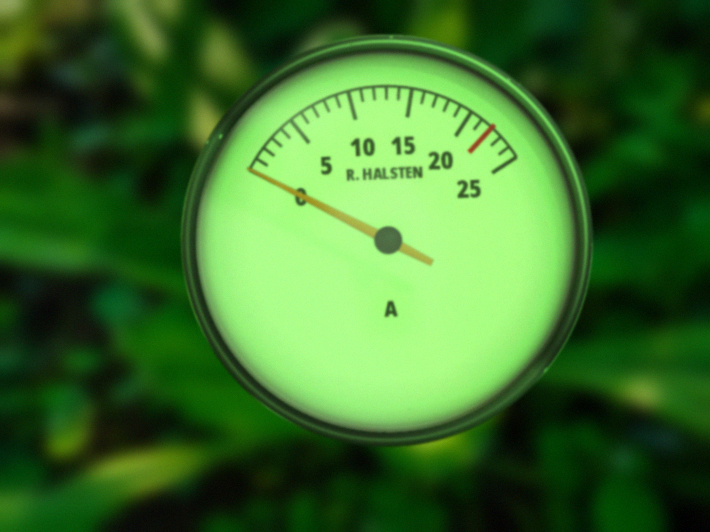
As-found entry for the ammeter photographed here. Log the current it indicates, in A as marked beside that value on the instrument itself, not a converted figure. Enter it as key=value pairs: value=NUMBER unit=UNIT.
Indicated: value=0 unit=A
